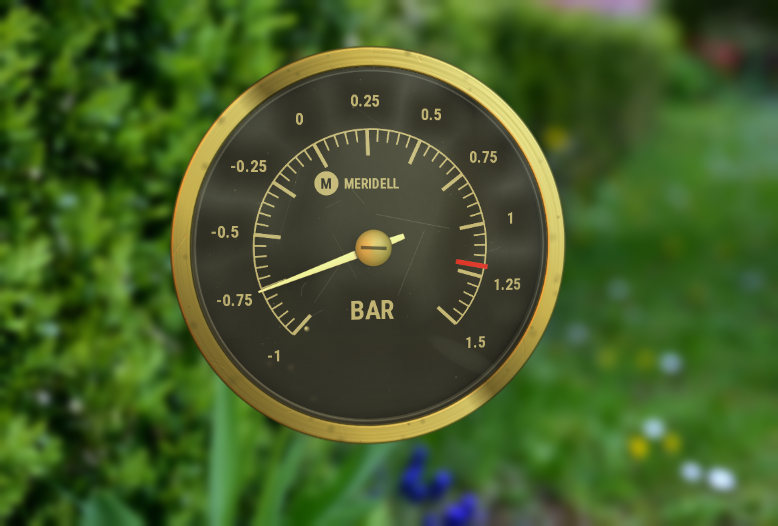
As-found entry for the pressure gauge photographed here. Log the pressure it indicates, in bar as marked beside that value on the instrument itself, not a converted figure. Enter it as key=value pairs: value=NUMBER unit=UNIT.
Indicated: value=-0.75 unit=bar
